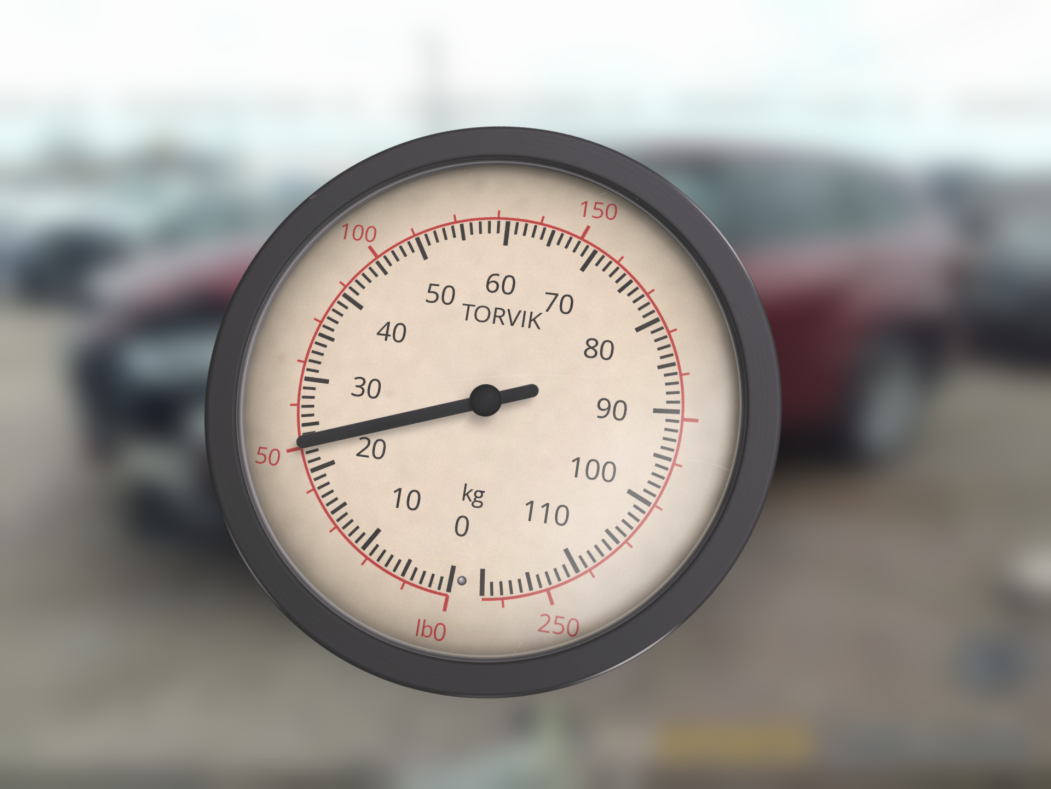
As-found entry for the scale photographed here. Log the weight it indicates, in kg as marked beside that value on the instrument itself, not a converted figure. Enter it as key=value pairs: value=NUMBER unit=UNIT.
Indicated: value=23 unit=kg
